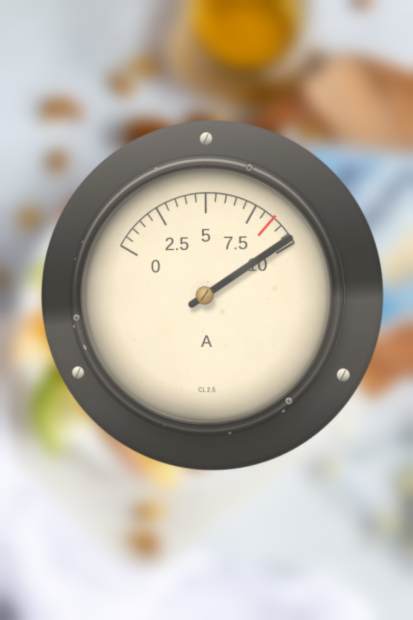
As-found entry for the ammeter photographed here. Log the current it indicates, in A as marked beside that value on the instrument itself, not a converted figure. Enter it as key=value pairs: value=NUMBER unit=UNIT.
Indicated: value=9.75 unit=A
